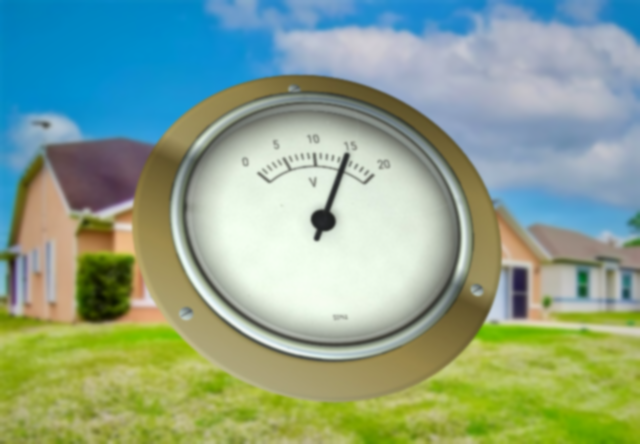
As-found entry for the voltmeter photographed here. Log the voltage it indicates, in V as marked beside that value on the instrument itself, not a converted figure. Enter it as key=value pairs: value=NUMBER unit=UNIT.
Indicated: value=15 unit=V
